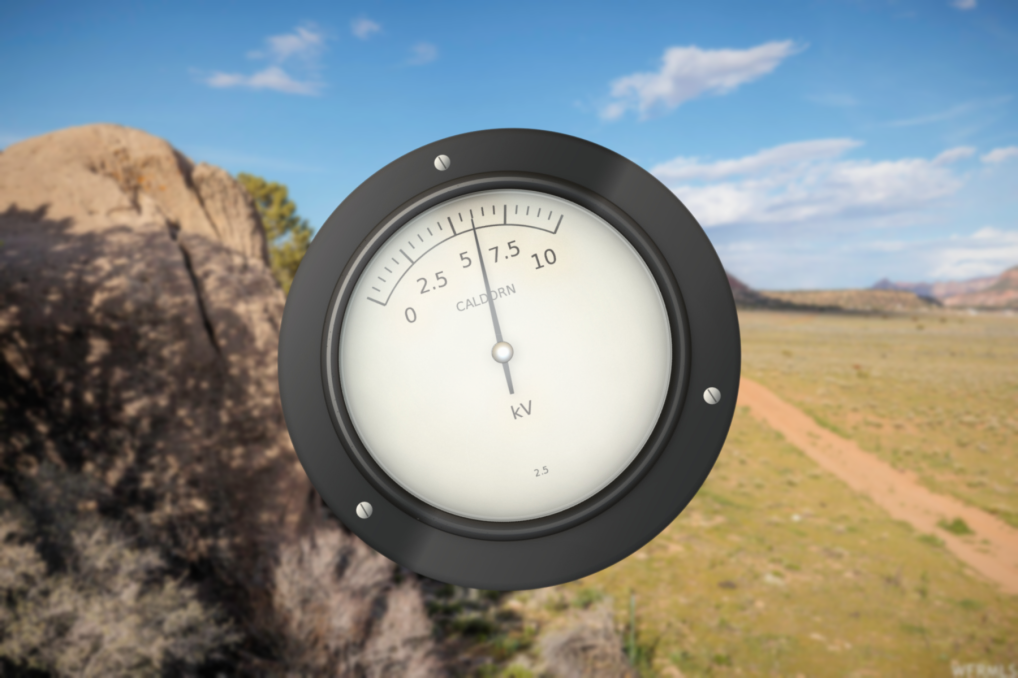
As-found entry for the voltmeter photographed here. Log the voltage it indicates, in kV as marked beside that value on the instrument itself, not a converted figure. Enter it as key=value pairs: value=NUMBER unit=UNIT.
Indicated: value=6 unit=kV
